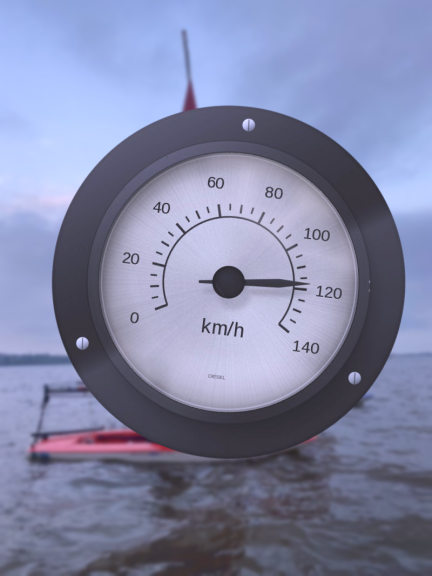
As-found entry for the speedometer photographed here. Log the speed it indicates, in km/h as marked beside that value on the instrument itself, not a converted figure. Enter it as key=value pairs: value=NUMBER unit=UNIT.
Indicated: value=117.5 unit=km/h
